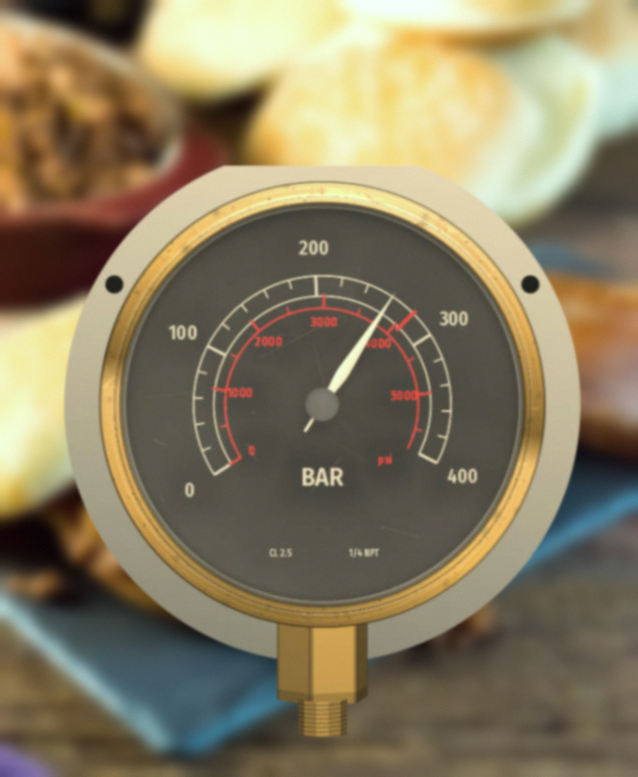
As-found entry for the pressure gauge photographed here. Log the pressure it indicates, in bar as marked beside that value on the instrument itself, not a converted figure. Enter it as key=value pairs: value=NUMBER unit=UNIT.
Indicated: value=260 unit=bar
